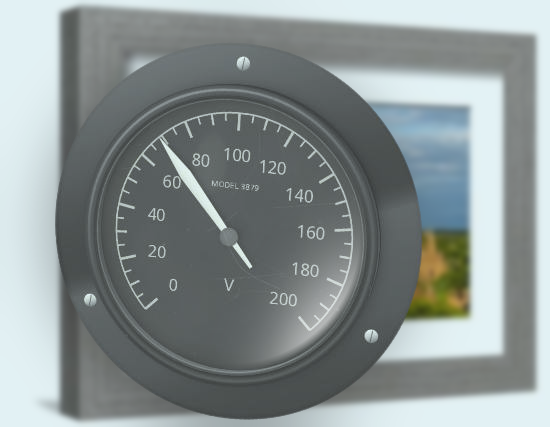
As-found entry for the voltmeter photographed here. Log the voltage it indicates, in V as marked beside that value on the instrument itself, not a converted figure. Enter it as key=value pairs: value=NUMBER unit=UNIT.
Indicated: value=70 unit=V
